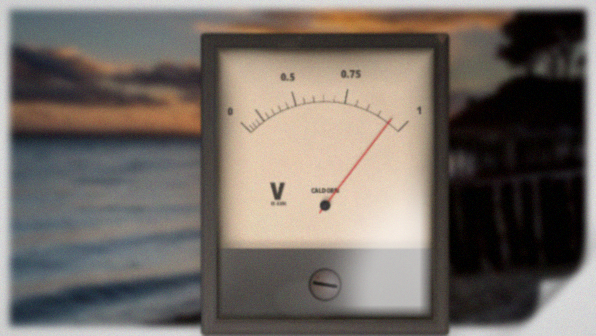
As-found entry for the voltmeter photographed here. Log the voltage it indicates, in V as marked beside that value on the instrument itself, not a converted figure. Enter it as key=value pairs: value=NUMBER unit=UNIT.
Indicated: value=0.95 unit=V
